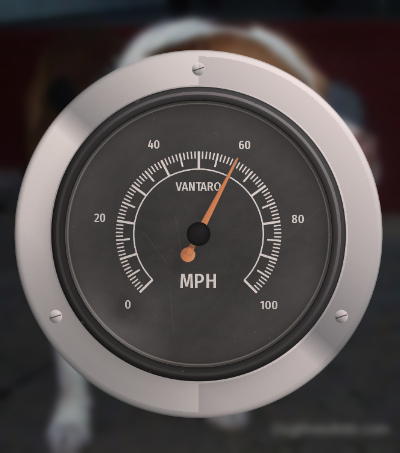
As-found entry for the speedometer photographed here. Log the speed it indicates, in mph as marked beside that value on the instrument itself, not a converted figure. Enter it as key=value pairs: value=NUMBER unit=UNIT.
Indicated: value=60 unit=mph
